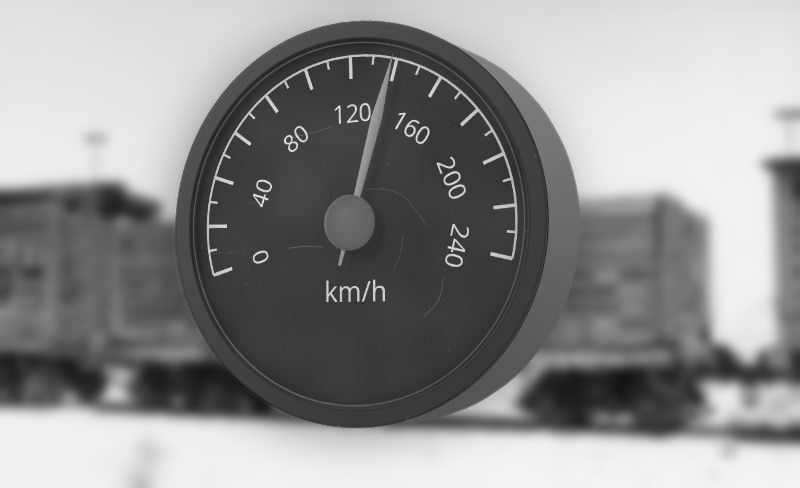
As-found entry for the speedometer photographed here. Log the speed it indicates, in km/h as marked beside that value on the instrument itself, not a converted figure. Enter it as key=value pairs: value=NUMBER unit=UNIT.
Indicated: value=140 unit=km/h
